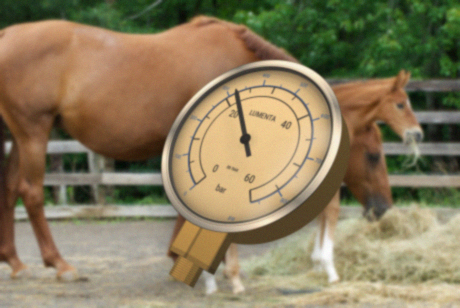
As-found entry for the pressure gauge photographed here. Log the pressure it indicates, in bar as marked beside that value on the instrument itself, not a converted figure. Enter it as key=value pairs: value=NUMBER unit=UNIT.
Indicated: value=22.5 unit=bar
